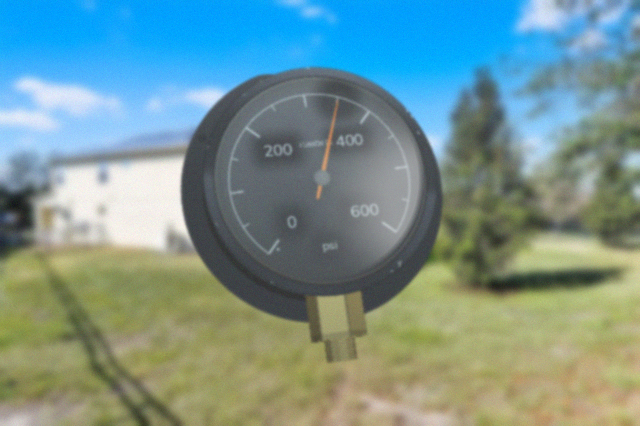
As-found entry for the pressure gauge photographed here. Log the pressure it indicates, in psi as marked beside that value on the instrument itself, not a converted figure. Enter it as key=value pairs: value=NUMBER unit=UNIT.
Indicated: value=350 unit=psi
